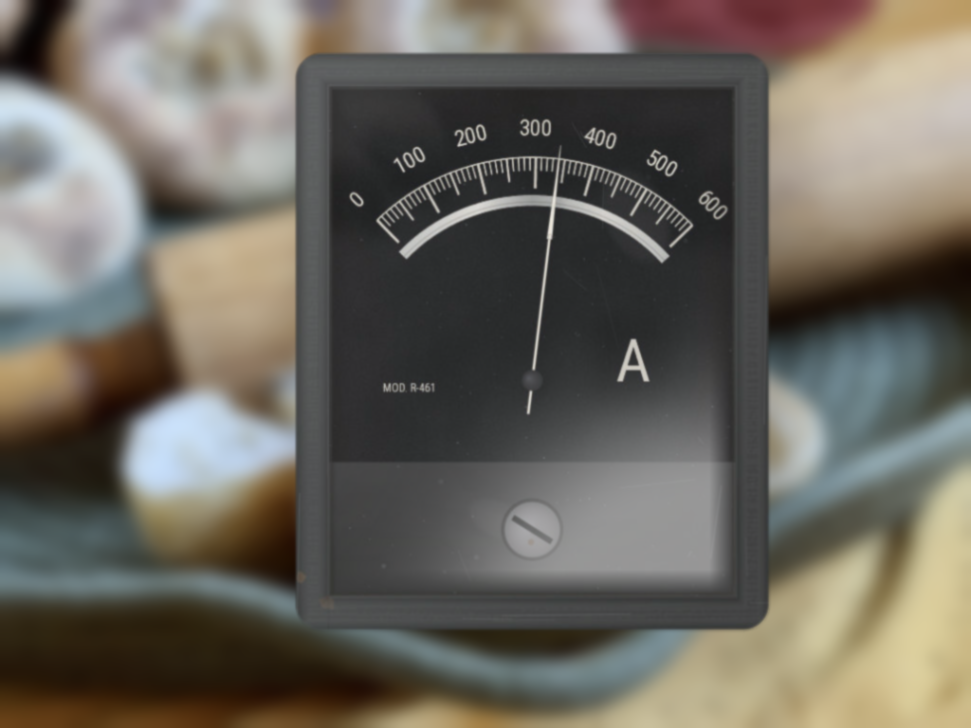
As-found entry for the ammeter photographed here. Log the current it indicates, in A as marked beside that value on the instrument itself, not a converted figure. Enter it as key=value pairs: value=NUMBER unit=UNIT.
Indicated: value=340 unit=A
